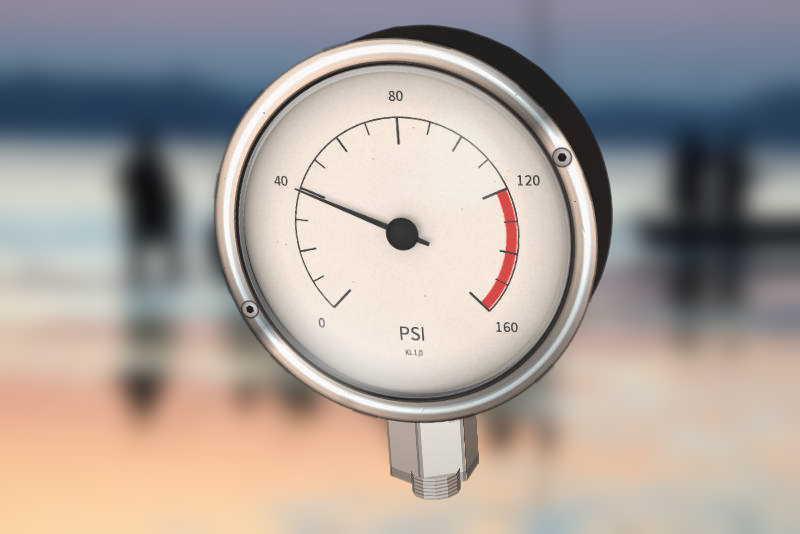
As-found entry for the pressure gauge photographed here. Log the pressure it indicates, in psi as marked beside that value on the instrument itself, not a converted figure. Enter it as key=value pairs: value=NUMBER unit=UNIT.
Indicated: value=40 unit=psi
